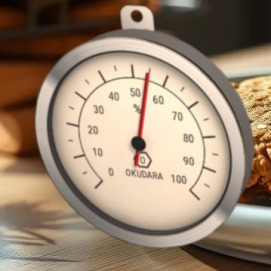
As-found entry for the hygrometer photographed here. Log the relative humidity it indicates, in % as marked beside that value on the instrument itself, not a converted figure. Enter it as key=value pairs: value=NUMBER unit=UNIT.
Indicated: value=55 unit=%
